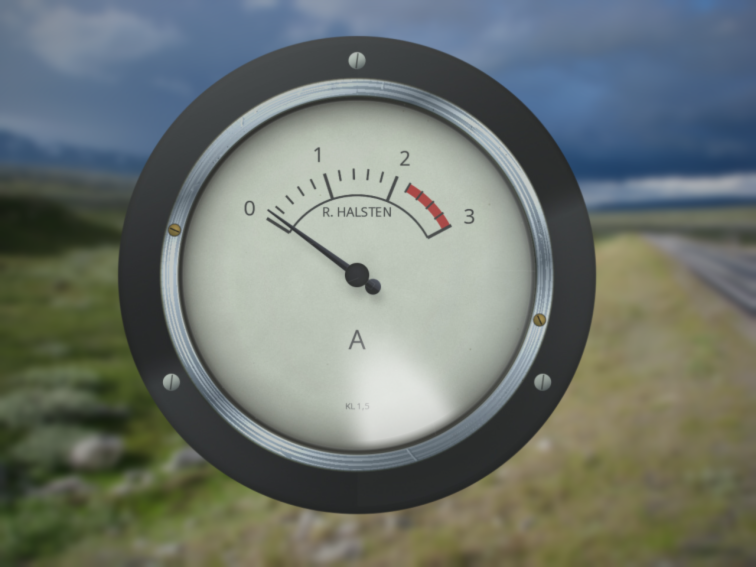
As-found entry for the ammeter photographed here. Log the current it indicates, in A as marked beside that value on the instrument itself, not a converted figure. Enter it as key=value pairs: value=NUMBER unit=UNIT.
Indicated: value=0.1 unit=A
